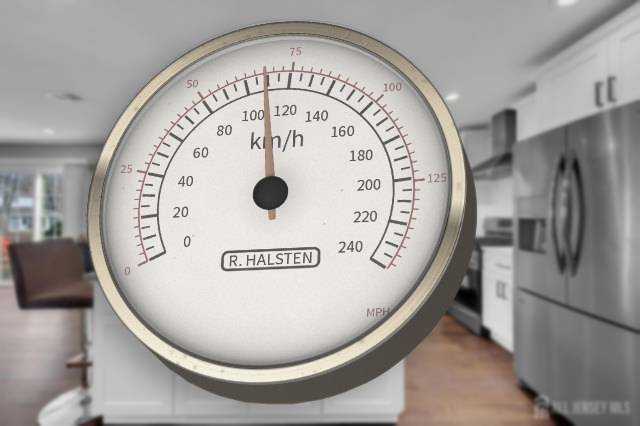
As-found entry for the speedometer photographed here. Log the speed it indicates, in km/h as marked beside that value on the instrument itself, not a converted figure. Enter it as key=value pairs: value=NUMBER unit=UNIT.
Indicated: value=110 unit=km/h
